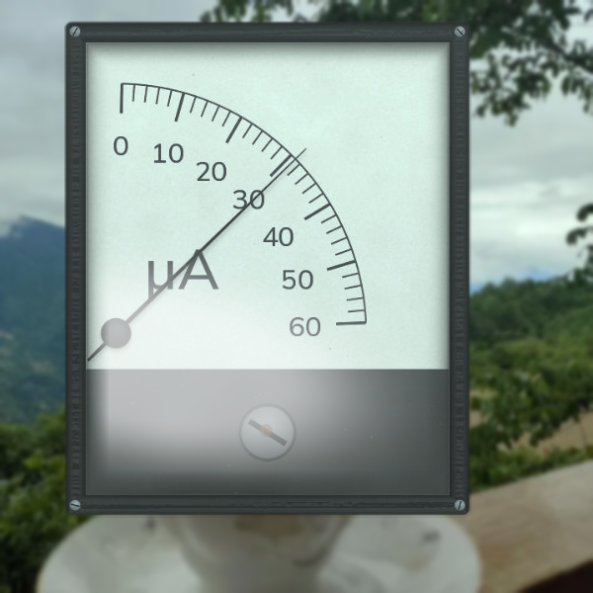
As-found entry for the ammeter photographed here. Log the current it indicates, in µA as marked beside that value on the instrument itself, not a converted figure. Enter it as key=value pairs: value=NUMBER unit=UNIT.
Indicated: value=31 unit=µA
